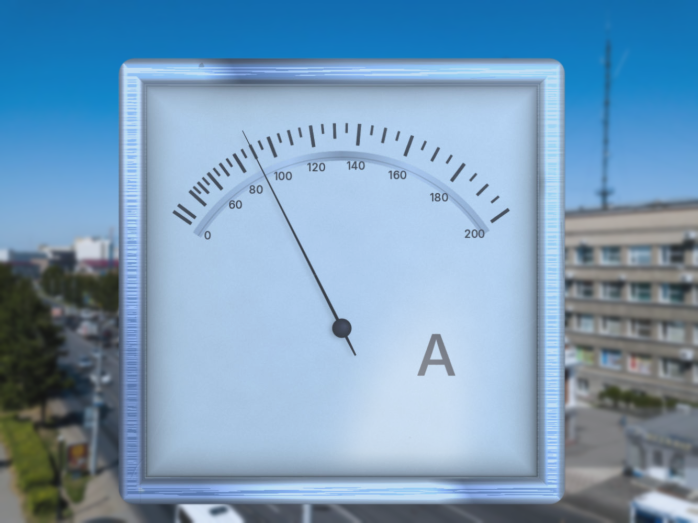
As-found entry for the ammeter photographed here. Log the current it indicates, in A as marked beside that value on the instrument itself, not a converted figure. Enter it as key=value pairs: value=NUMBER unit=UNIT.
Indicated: value=90 unit=A
